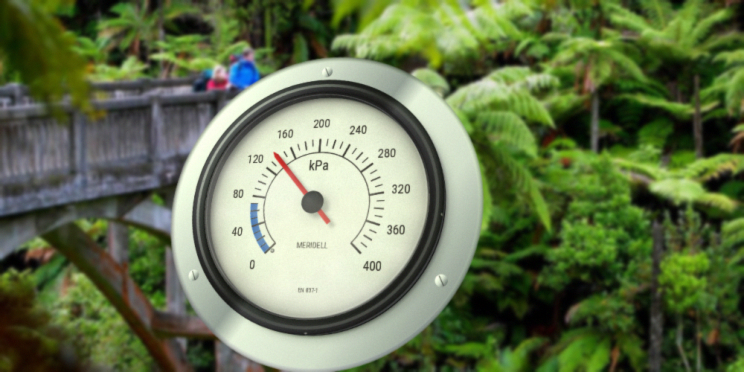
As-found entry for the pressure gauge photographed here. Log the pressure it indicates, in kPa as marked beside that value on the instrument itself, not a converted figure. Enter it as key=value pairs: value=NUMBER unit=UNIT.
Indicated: value=140 unit=kPa
